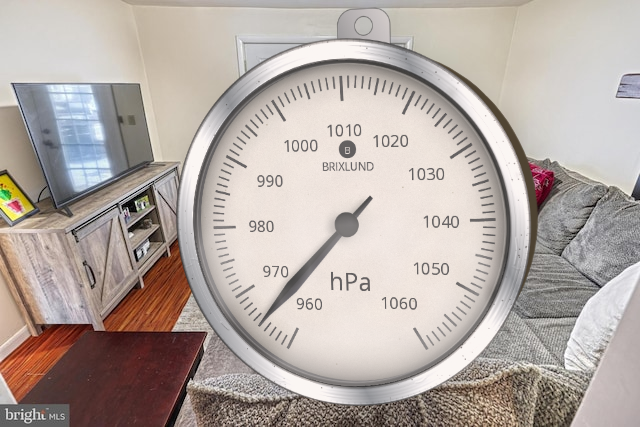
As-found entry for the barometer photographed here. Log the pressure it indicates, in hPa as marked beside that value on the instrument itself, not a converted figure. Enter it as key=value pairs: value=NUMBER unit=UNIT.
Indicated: value=965 unit=hPa
